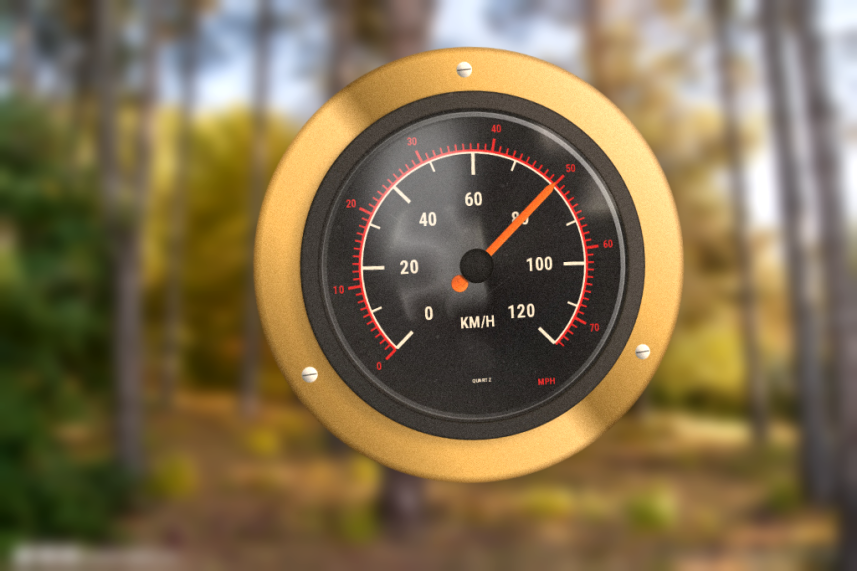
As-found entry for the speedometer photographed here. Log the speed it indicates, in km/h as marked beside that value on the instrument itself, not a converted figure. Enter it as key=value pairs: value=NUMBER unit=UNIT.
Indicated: value=80 unit=km/h
